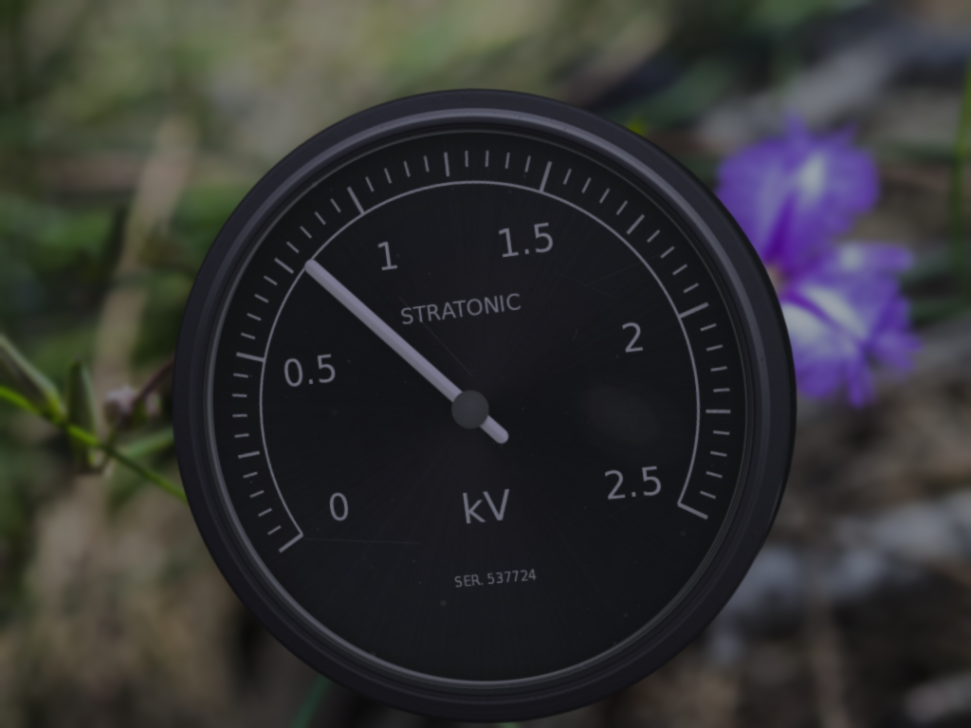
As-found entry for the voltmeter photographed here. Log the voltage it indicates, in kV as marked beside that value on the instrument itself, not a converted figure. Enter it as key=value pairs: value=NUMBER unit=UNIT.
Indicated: value=0.8 unit=kV
